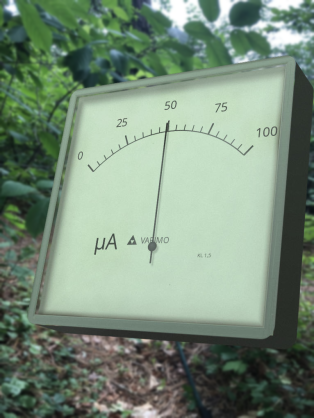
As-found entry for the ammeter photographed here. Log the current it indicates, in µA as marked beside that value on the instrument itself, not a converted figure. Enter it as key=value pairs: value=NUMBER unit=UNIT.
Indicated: value=50 unit=µA
